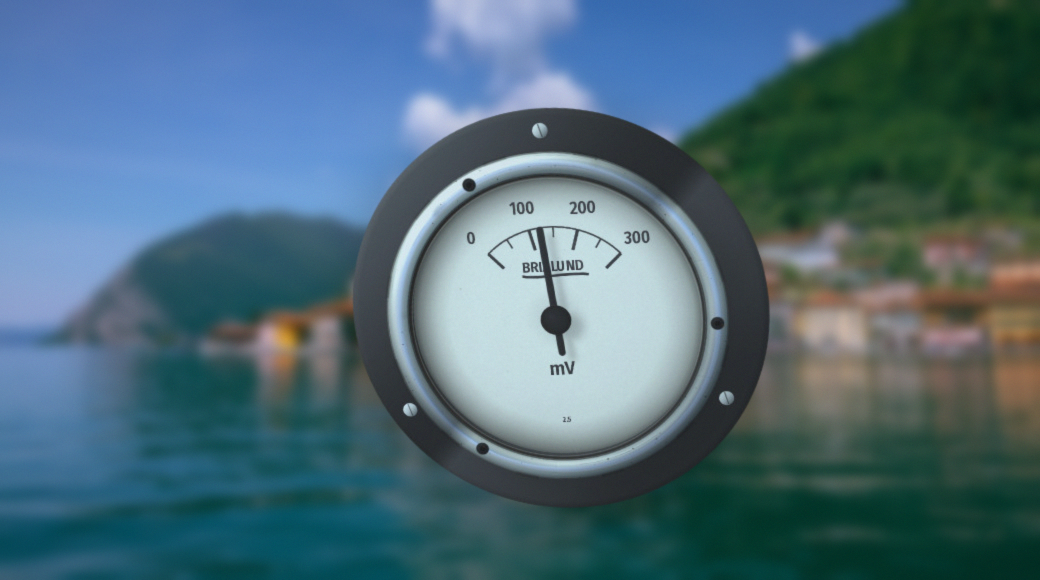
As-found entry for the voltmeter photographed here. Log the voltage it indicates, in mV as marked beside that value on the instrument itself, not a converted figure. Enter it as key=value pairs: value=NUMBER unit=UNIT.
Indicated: value=125 unit=mV
